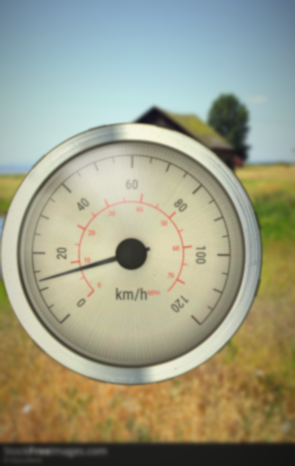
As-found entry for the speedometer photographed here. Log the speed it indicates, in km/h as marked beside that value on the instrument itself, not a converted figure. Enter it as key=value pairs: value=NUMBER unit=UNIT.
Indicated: value=12.5 unit=km/h
